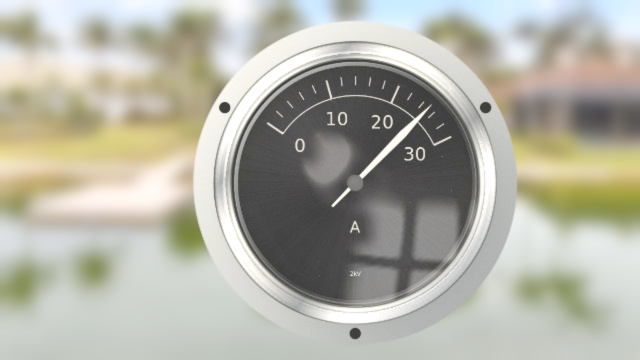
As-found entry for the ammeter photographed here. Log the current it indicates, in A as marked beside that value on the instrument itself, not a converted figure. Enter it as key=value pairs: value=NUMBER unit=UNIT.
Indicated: value=25 unit=A
